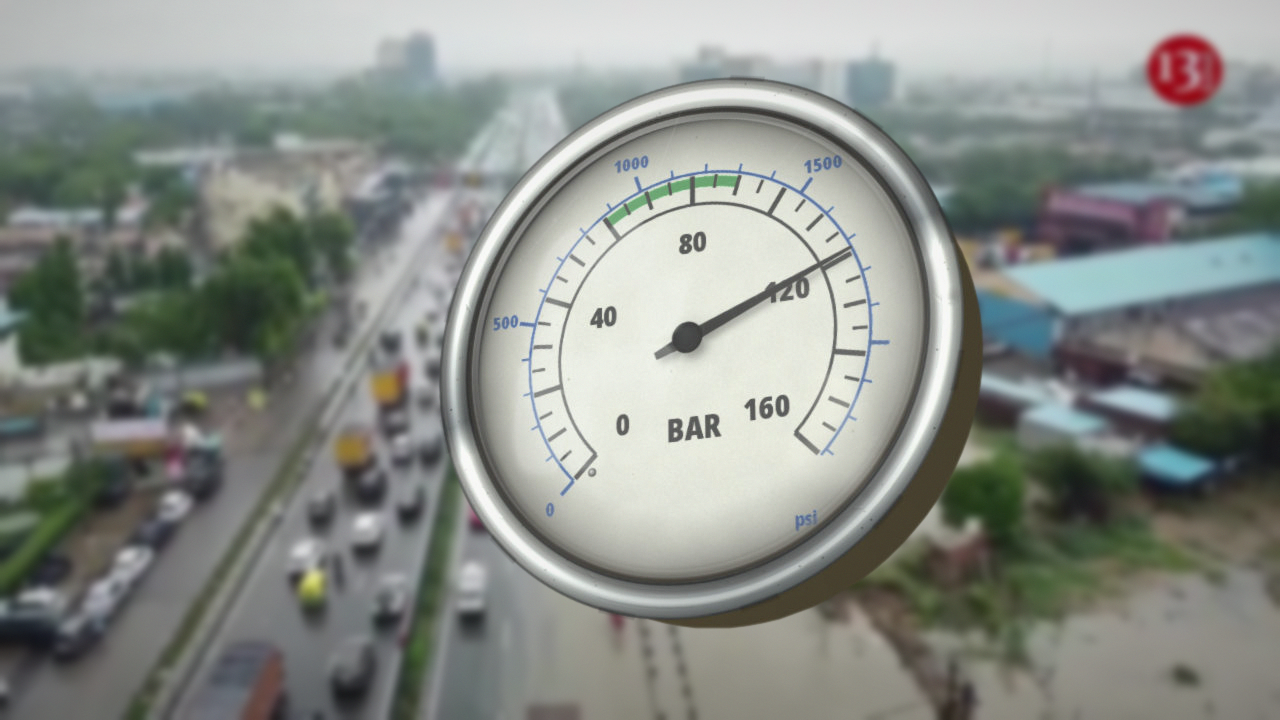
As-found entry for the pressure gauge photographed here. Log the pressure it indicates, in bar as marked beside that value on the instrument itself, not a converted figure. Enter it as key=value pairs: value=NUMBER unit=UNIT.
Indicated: value=120 unit=bar
